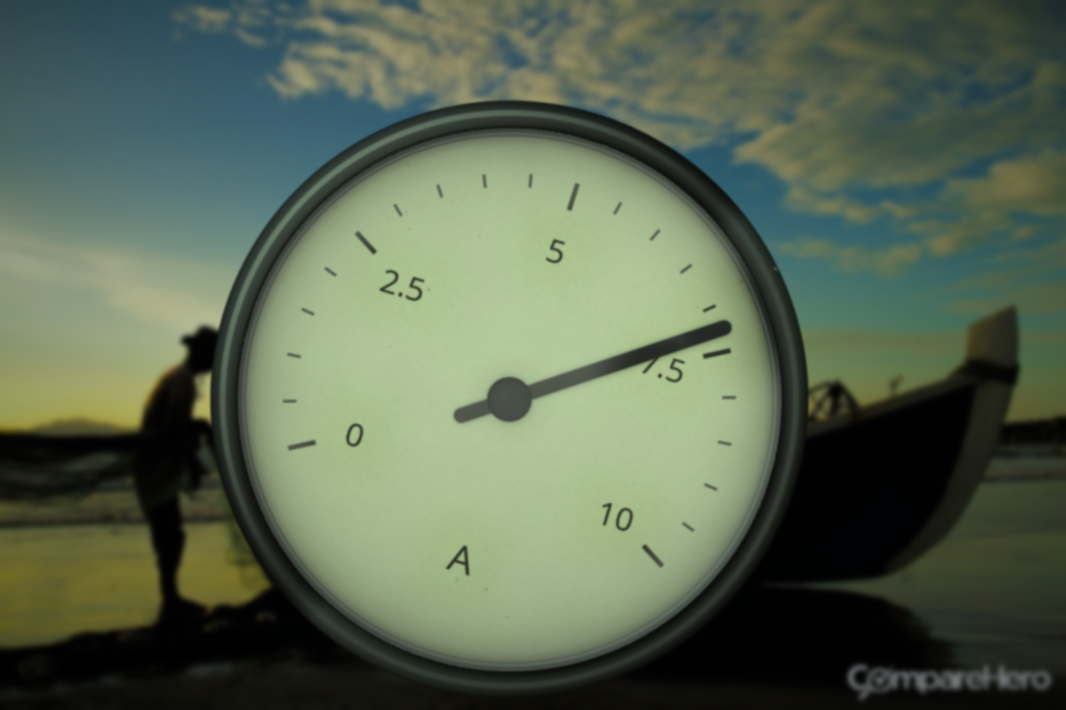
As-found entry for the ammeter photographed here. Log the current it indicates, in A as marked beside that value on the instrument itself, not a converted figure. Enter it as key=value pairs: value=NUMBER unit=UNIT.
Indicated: value=7.25 unit=A
